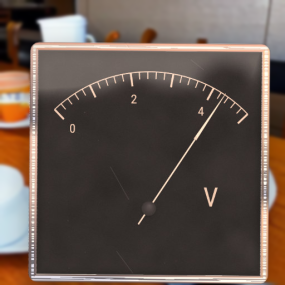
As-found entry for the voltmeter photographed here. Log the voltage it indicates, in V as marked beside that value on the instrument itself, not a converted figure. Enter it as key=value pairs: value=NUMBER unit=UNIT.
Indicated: value=4.3 unit=V
